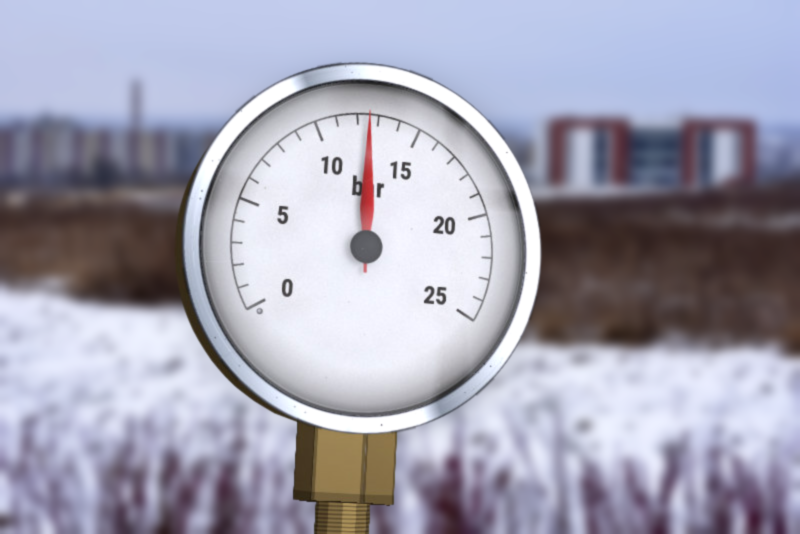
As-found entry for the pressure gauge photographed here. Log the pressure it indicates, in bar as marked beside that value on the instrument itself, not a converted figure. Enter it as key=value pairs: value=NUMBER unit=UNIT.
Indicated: value=12.5 unit=bar
